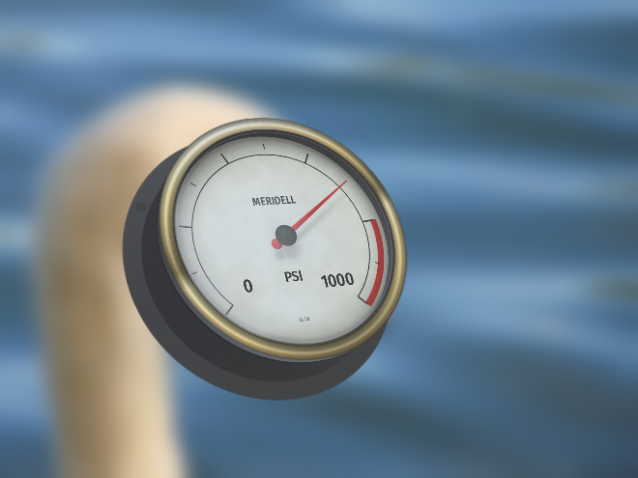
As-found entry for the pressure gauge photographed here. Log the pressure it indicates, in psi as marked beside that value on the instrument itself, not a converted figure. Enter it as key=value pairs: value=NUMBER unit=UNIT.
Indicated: value=700 unit=psi
